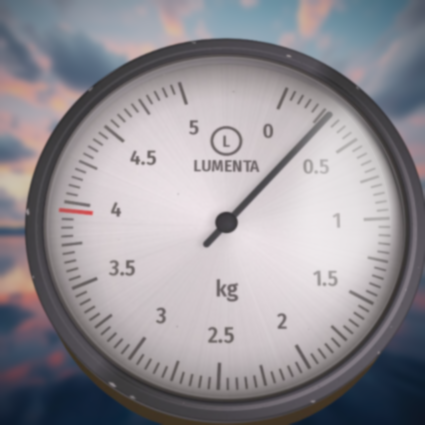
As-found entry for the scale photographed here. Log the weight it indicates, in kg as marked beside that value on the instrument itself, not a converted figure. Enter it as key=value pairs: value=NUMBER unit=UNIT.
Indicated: value=0.3 unit=kg
